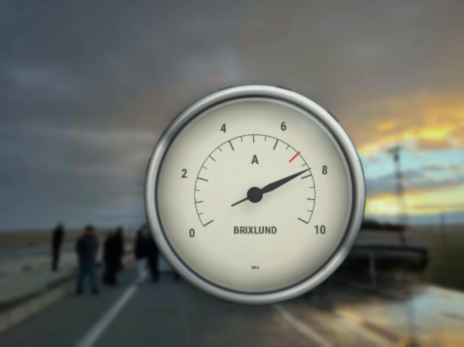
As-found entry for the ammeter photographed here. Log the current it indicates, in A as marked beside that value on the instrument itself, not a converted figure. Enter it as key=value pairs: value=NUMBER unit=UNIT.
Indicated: value=7.75 unit=A
